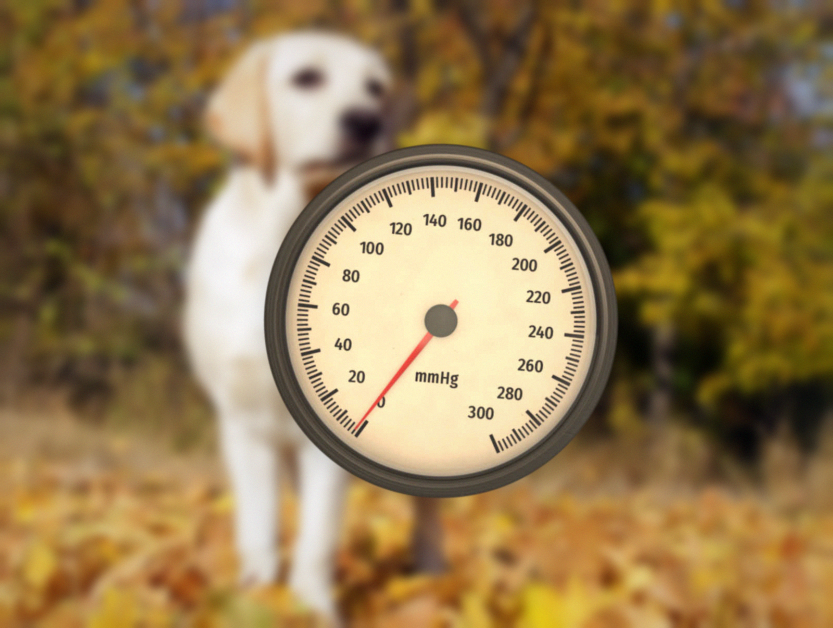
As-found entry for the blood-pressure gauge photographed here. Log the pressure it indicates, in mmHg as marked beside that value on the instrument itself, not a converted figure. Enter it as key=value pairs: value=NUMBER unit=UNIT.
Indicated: value=2 unit=mmHg
